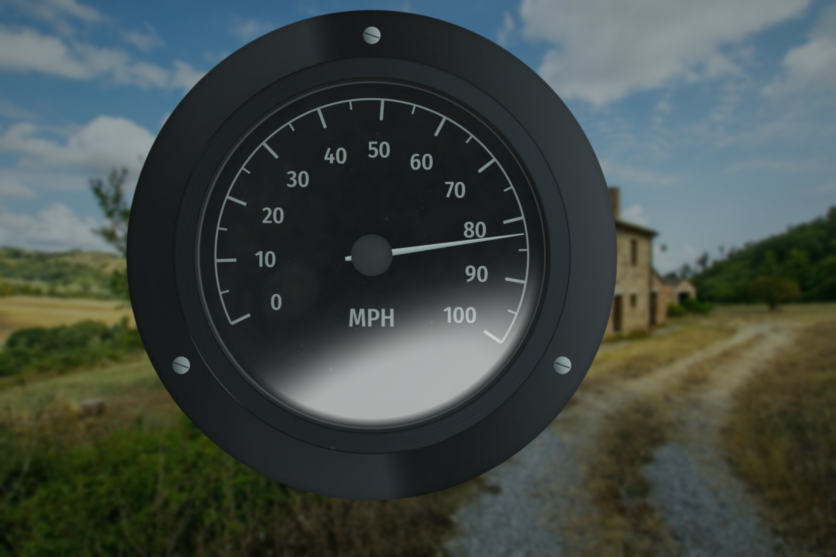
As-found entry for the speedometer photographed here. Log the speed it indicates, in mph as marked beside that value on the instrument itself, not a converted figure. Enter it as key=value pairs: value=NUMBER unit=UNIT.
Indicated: value=82.5 unit=mph
